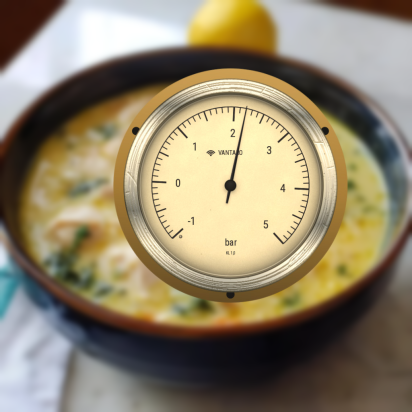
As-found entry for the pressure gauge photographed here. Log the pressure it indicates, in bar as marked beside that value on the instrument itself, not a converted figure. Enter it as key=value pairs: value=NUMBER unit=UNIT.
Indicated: value=2.2 unit=bar
